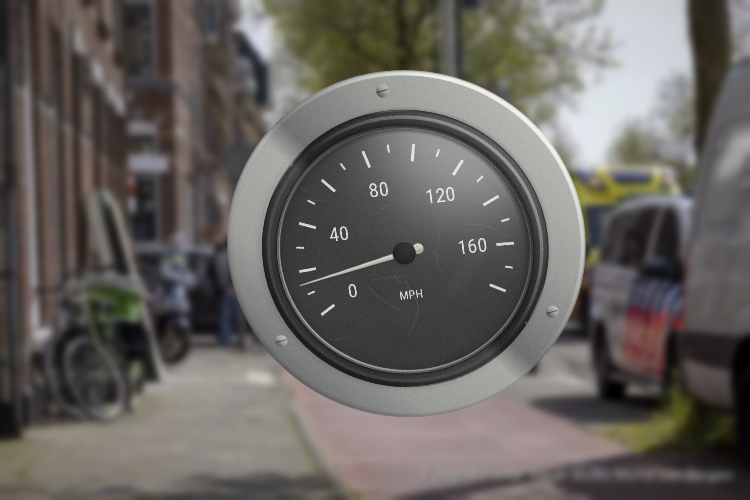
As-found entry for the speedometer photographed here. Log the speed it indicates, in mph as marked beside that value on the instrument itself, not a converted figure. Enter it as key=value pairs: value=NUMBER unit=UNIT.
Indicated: value=15 unit=mph
